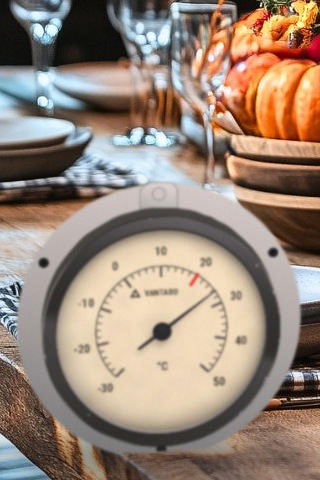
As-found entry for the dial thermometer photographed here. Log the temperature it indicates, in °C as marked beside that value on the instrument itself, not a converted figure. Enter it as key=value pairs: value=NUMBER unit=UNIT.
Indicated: value=26 unit=°C
